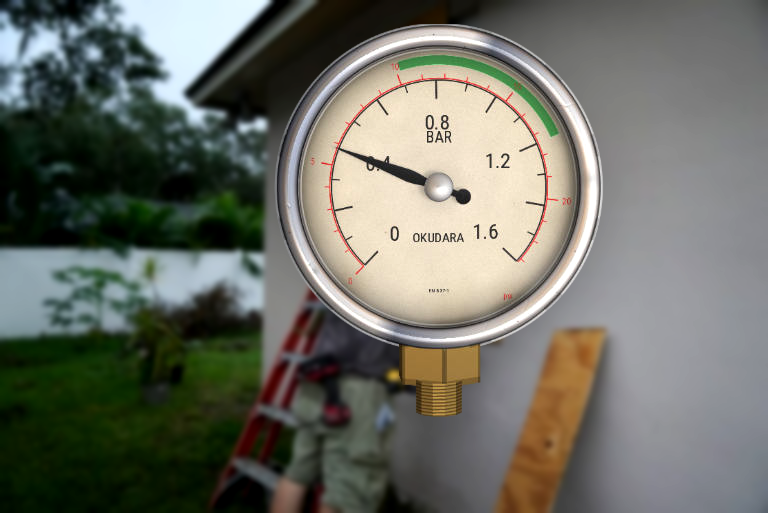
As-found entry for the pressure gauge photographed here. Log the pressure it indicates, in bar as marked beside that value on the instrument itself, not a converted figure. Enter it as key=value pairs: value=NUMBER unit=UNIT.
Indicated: value=0.4 unit=bar
